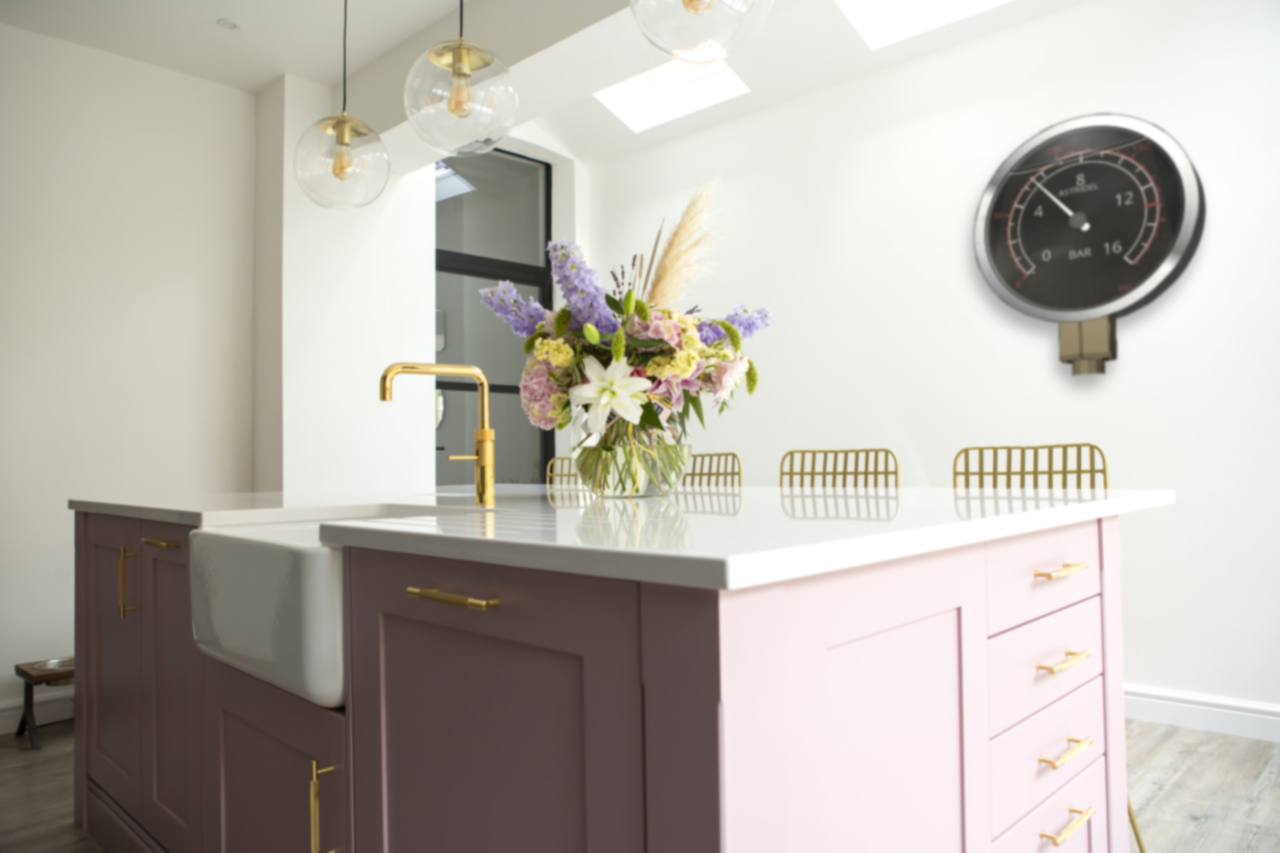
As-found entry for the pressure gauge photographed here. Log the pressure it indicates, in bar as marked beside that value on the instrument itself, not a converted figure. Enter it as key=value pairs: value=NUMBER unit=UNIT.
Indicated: value=5.5 unit=bar
